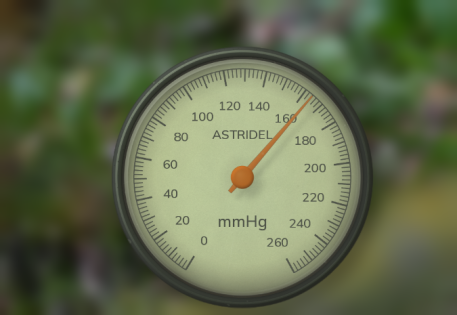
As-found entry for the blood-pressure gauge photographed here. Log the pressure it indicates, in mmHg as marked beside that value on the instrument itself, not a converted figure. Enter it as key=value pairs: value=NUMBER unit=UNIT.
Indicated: value=164 unit=mmHg
